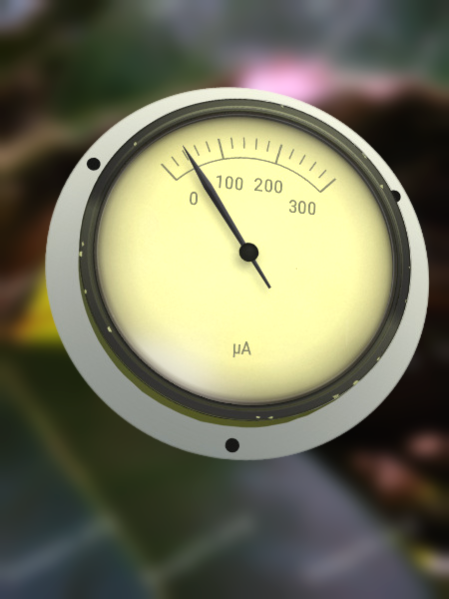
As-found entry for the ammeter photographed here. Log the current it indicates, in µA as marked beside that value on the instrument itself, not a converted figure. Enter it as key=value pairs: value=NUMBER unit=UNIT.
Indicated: value=40 unit=µA
